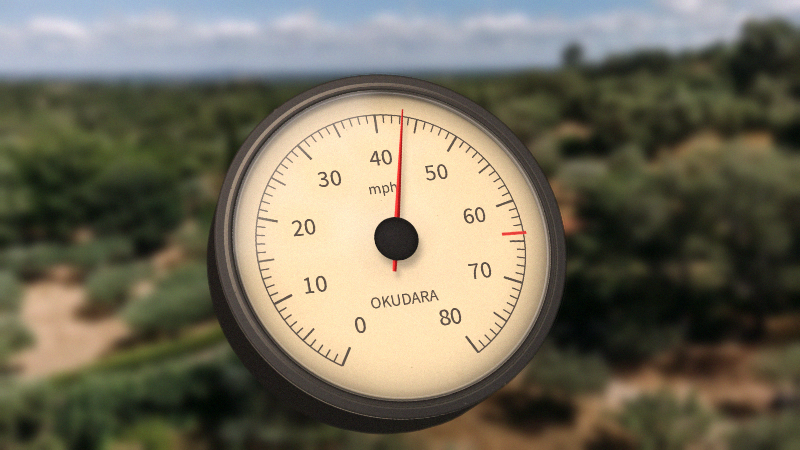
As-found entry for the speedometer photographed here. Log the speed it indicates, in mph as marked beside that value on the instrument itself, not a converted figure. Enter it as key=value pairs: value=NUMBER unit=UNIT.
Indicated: value=43 unit=mph
